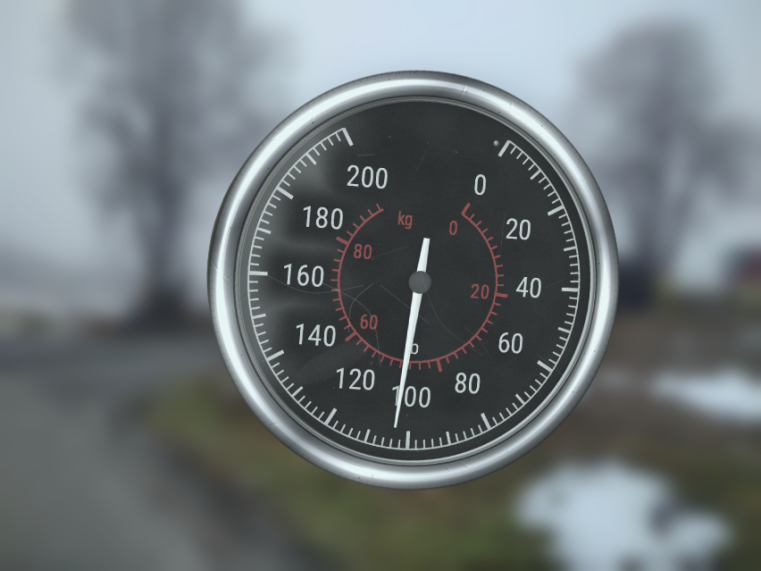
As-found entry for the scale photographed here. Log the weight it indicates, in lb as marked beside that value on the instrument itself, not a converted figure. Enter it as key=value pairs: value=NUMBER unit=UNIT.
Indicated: value=104 unit=lb
